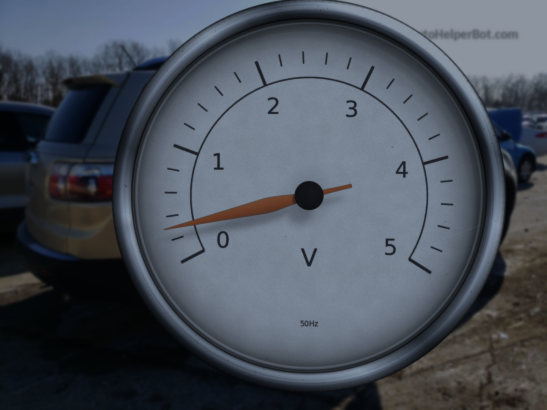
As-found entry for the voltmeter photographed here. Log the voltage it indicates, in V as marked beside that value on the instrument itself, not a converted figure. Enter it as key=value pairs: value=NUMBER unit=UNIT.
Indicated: value=0.3 unit=V
